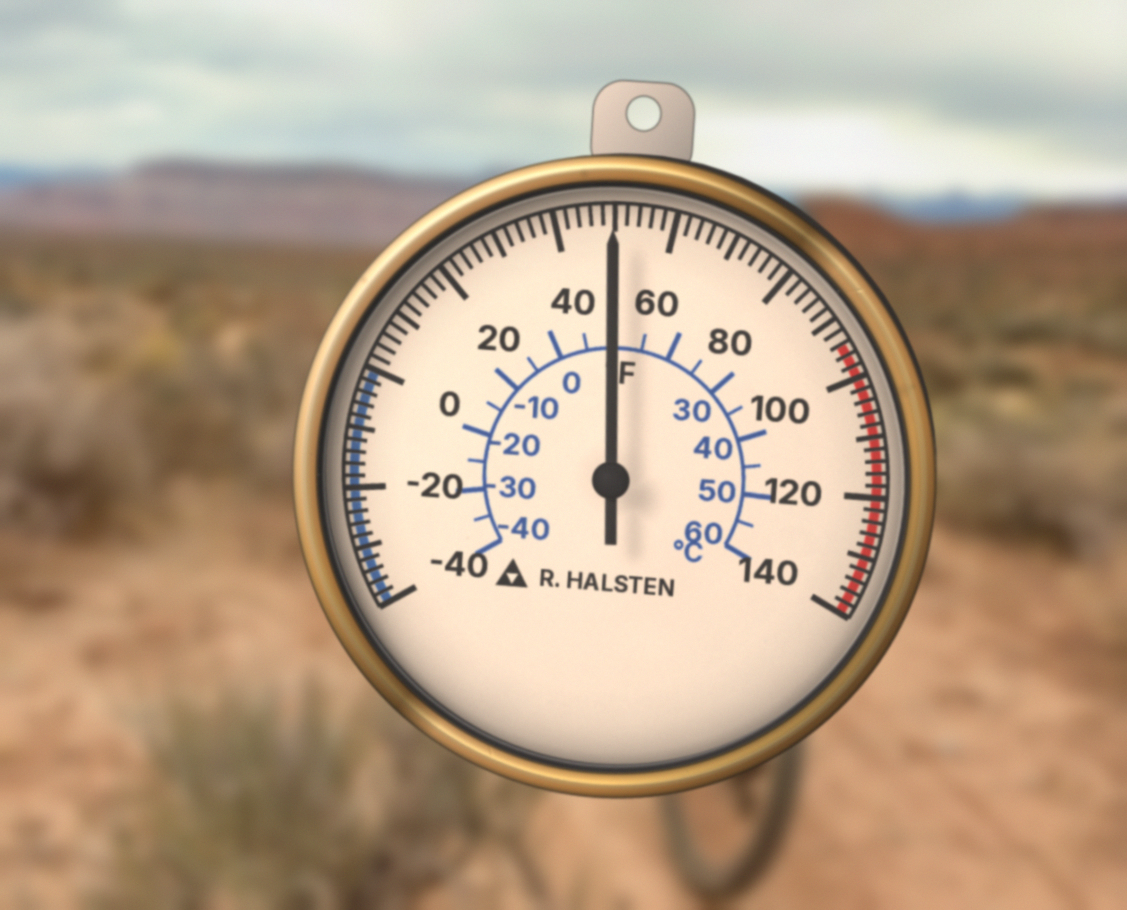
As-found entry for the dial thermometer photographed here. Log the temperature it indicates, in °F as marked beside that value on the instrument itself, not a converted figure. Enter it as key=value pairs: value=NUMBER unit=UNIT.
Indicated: value=50 unit=°F
